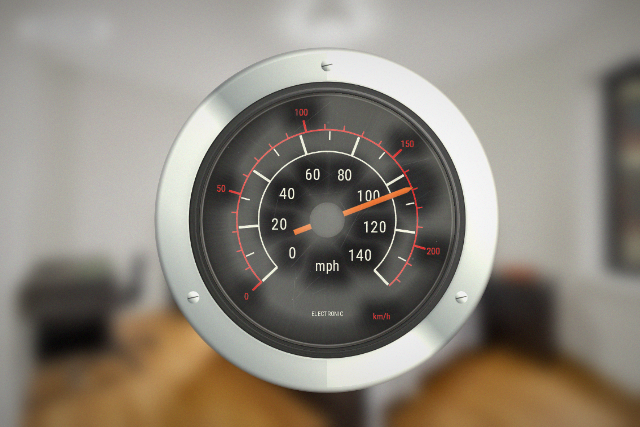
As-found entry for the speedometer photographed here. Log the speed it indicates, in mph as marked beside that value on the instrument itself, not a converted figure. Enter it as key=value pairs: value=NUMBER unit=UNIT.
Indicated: value=105 unit=mph
